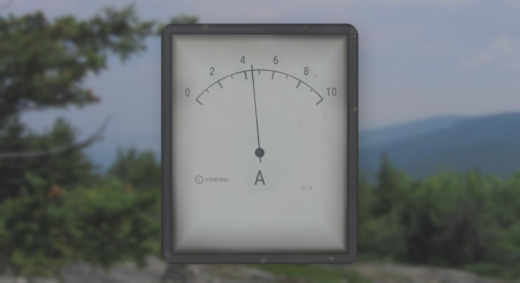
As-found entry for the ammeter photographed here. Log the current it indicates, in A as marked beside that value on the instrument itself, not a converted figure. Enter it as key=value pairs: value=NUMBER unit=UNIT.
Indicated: value=4.5 unit=A
